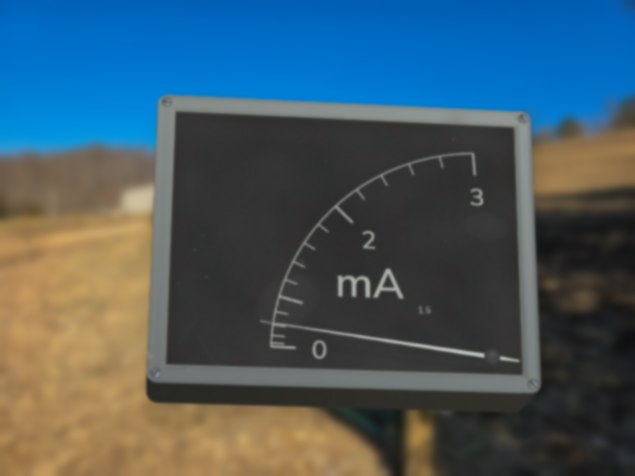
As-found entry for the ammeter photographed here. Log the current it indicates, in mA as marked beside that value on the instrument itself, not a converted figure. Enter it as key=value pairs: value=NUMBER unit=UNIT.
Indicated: value=0.6 unit=mA
